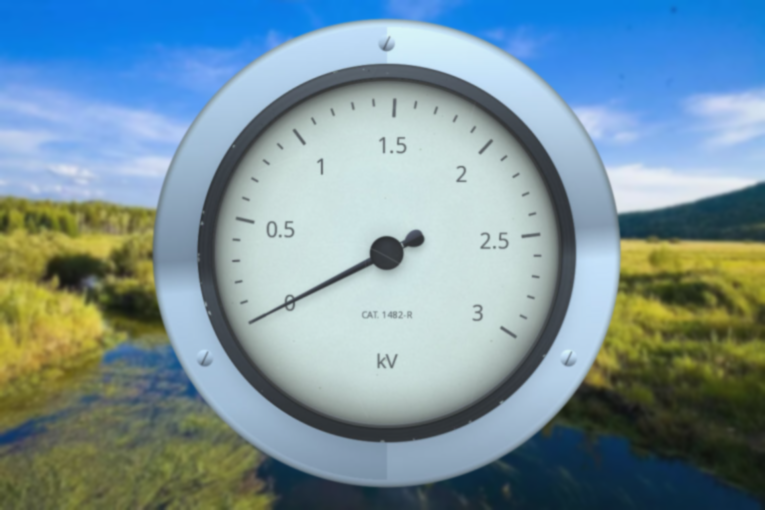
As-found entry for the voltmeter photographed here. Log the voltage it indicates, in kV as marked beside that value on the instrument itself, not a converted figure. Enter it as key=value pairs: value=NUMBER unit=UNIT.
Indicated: value=0 unit=kV
